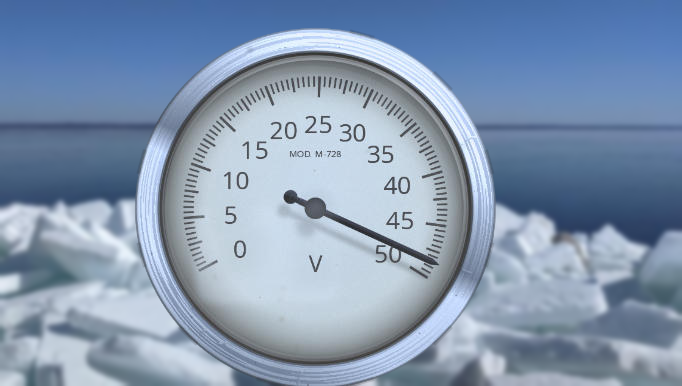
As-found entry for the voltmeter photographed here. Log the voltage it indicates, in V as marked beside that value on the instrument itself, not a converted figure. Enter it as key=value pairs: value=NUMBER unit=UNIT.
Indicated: value=48.5 unit=V
